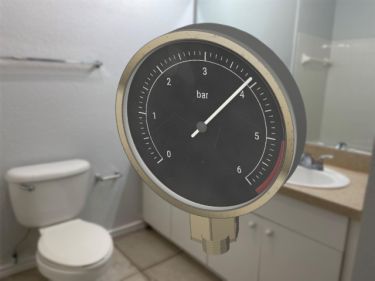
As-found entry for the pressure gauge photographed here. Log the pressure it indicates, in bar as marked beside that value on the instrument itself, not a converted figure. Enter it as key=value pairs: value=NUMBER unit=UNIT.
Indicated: value=3.9 unit=bar
